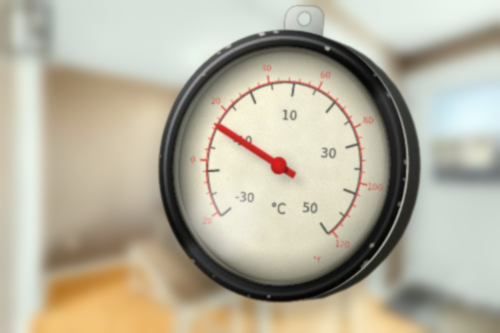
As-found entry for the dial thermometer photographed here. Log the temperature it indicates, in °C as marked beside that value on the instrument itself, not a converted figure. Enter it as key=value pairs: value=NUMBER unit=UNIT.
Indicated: value=-10 unit=°C
